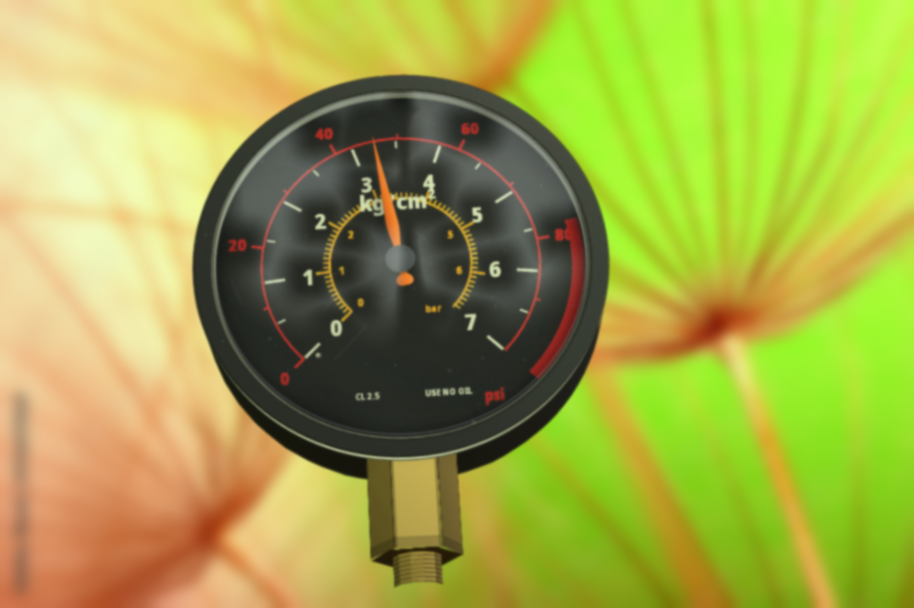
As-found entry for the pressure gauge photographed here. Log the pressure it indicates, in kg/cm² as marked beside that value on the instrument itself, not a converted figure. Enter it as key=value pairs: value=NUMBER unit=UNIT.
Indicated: value=3.25 unit=kg/cm²
